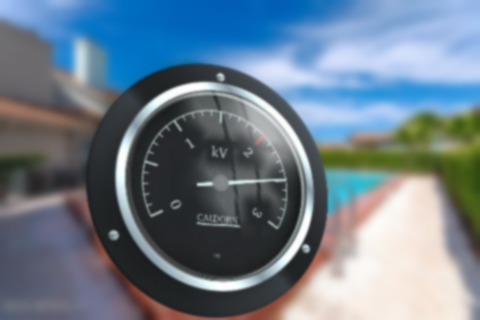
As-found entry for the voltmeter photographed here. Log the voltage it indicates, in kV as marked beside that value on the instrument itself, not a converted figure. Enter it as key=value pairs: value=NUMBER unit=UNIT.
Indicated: value=2.5 unit=kV
